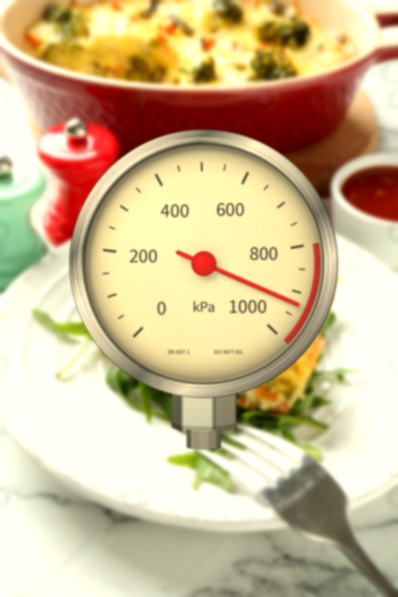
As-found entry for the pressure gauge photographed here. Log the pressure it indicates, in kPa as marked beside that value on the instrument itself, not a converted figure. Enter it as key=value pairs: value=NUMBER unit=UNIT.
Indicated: value=925 unit=kPa
